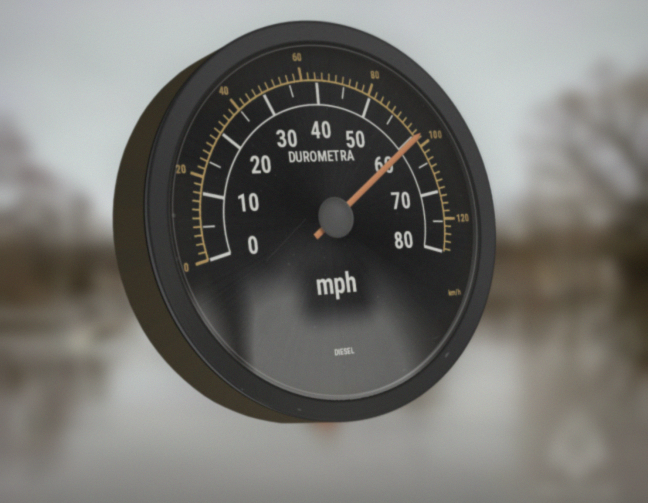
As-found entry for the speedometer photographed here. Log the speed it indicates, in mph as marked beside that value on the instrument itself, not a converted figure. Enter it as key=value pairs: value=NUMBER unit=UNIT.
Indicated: value=60 unit=mph
